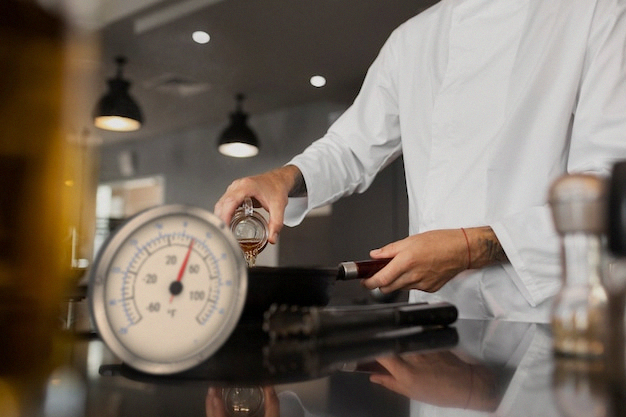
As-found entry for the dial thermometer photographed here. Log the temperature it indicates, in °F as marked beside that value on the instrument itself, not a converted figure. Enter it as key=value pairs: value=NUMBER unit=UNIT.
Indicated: value=40 unit=°F
